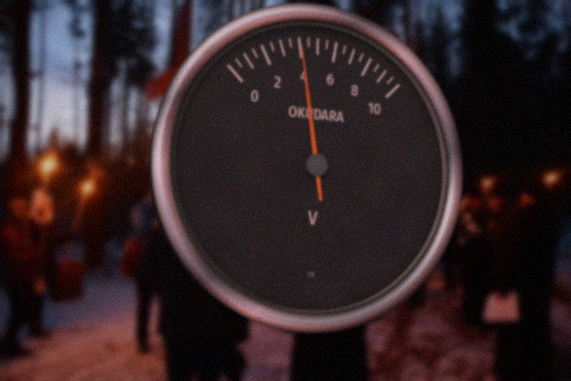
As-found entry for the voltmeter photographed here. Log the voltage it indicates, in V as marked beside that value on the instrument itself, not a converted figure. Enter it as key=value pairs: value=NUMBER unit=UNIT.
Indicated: value=4 unit=V
